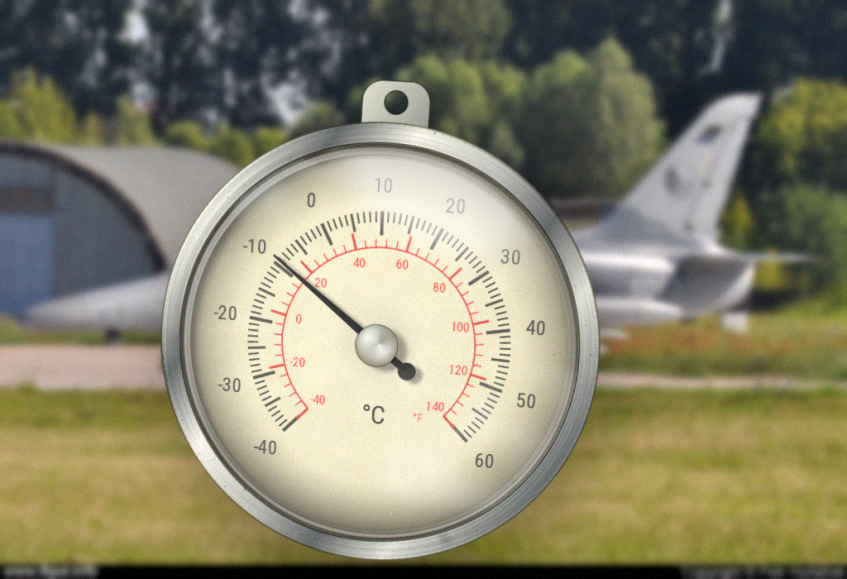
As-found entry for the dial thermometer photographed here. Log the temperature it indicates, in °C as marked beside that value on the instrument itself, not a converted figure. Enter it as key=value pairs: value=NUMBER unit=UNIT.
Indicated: value=-9 unit=°C
